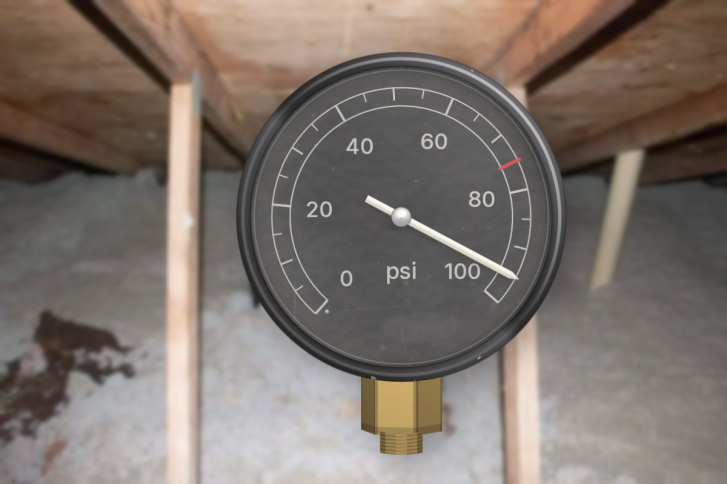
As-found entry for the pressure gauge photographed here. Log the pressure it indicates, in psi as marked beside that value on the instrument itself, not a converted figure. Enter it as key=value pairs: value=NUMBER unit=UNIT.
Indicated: value=95 unit=psi
